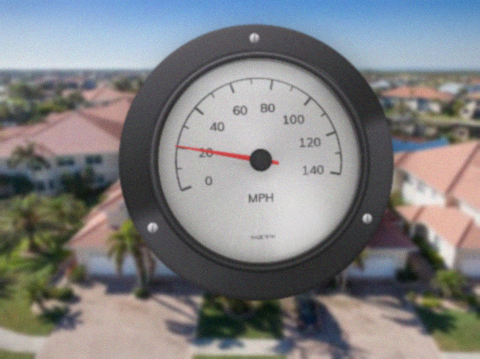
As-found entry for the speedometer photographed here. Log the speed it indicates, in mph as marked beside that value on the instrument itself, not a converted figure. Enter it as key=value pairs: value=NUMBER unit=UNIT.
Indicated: value=20 unit=mph
